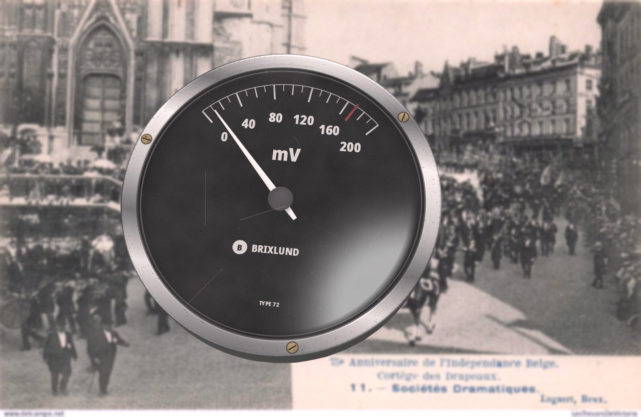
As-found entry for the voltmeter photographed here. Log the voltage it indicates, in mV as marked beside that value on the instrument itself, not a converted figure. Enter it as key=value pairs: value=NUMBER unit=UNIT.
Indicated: value=10 unit=mV
